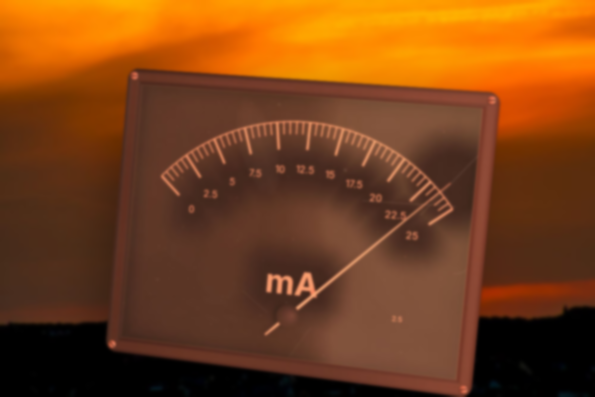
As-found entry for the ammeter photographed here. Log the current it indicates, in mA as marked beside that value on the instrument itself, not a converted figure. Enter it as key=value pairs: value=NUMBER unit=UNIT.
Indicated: value=23.5 unit=mA
